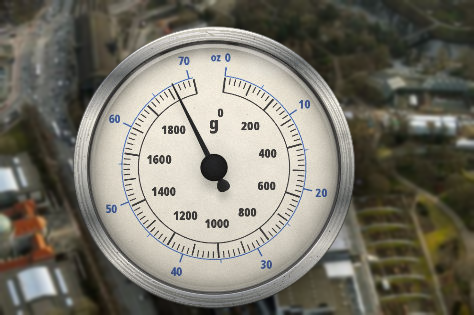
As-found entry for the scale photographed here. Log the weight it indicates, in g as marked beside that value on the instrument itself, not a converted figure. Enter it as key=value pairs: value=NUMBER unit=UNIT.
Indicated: value=1920 unit=g
